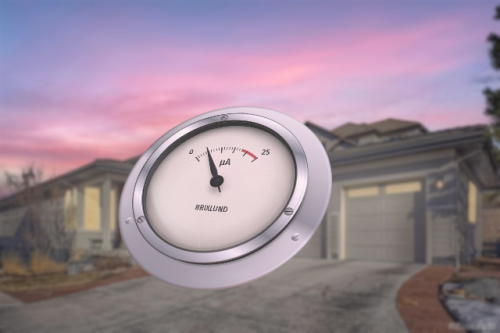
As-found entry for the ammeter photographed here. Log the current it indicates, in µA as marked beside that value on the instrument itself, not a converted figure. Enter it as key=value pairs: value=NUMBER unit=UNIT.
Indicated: value=5 unit=µA
